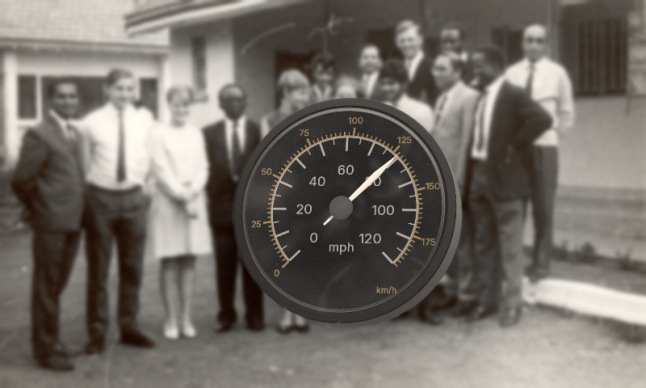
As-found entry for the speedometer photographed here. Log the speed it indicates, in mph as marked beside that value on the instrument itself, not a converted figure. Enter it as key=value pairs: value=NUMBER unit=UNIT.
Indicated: value=80 unit=mph
